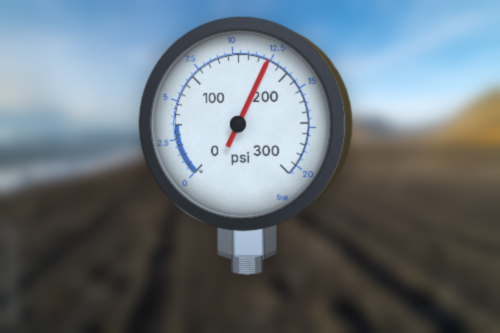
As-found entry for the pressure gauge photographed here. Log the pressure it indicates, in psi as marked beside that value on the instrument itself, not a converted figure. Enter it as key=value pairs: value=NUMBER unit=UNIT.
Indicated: value=180 unit=psi
